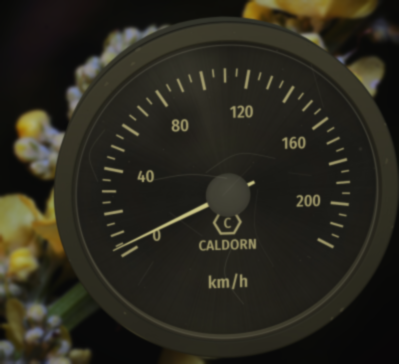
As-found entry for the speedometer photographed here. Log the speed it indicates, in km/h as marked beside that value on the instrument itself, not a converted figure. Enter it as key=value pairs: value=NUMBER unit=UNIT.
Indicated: value=5 unit=km/h
